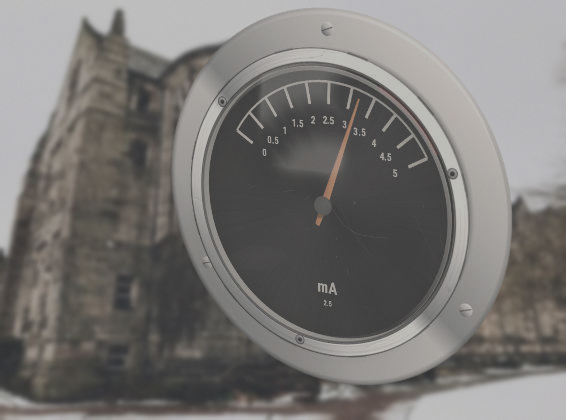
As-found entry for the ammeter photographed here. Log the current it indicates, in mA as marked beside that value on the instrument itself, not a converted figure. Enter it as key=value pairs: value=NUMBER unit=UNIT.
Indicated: value=3.25 unit=mA
